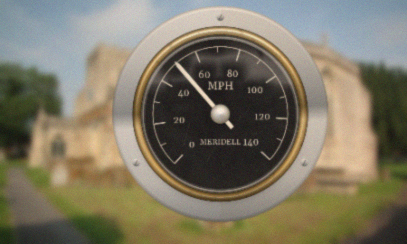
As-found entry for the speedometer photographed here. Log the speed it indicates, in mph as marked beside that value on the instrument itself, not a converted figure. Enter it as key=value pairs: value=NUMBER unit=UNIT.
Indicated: value=50 unit=mph
